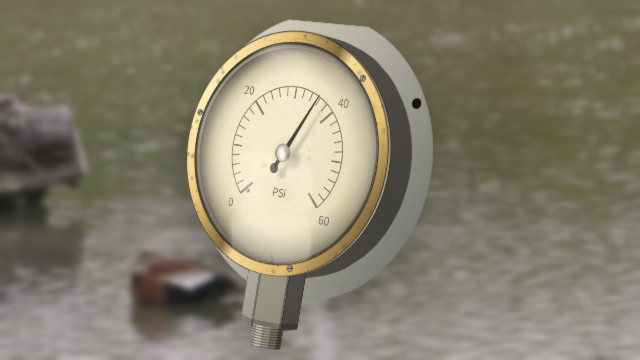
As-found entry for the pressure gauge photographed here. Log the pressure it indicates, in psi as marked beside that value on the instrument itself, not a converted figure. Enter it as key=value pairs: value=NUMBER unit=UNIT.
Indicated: value=36 unit=psi
